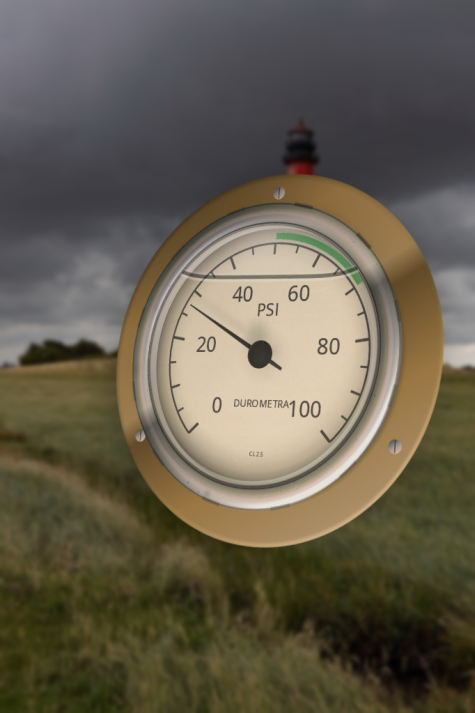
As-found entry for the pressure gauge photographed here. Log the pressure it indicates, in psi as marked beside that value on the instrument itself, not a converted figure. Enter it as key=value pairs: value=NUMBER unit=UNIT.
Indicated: value=27.5 unit=psi
